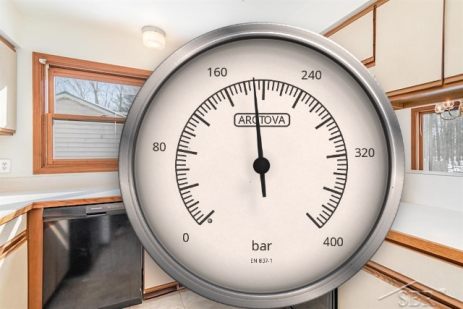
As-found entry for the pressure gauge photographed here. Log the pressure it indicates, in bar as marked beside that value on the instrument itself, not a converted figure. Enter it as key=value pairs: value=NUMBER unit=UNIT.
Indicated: value=190 unit=bar
